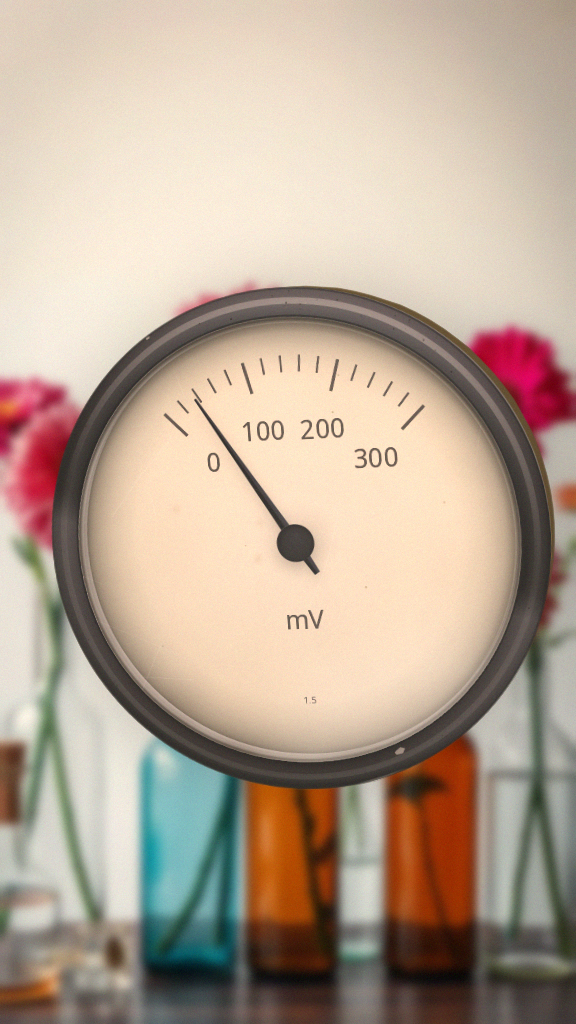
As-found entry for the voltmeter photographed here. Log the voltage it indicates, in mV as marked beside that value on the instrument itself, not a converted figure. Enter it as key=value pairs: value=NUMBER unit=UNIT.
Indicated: value=40 unit=mV
